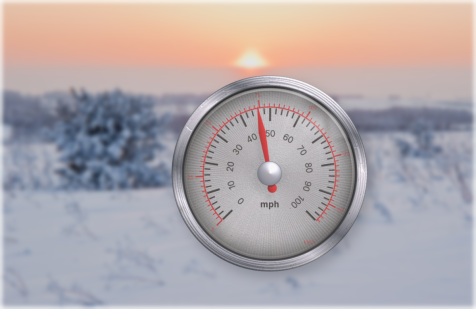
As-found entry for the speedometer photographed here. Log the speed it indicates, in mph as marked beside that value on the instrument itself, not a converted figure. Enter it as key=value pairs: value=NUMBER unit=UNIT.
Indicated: value=46 unit=mph
